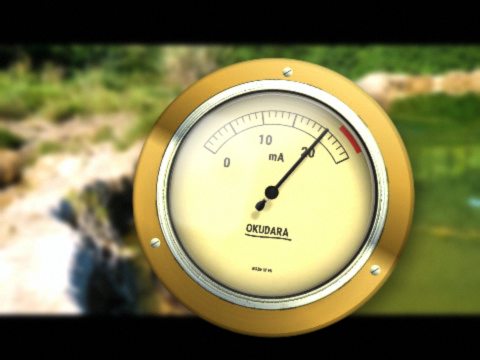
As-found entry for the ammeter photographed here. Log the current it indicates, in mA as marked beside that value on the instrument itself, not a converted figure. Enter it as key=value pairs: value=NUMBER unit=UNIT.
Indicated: value=20 unit=mA
